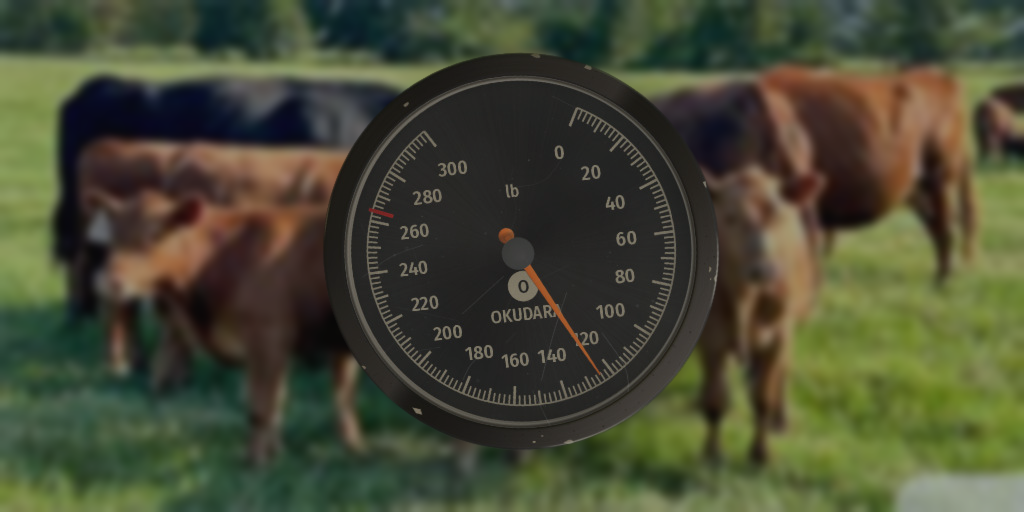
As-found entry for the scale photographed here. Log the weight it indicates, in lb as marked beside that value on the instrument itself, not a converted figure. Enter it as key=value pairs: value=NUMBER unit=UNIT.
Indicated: value=124 unit=lb
